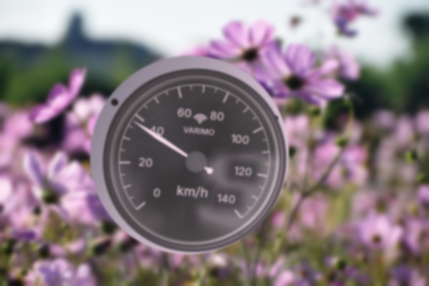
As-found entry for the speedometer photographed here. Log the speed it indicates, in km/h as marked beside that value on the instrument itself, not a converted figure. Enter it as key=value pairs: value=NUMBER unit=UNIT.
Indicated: value=37.5 unit=km/h
